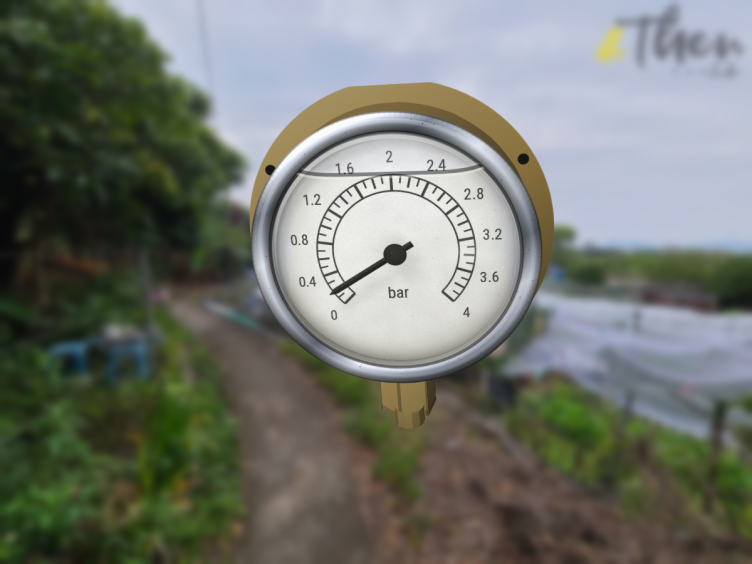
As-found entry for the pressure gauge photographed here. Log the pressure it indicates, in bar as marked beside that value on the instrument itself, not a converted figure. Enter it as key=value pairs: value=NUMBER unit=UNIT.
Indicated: value=0.2 unit=bar
